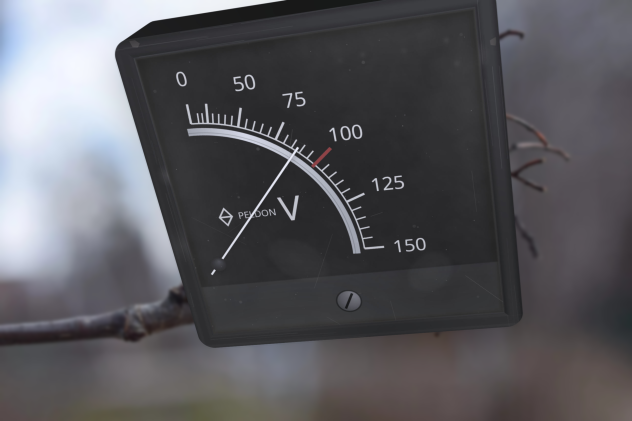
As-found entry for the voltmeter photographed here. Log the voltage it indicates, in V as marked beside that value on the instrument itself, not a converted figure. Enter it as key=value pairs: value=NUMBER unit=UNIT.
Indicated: value=87.5 unit=V
